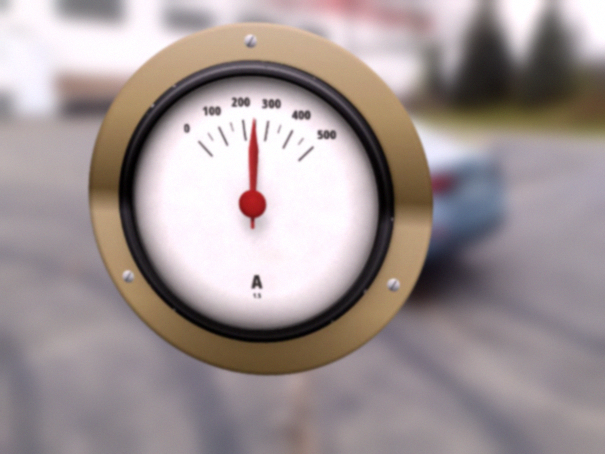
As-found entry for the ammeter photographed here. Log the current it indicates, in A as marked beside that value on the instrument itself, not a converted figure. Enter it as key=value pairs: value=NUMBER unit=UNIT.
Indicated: value=250 unit=A
